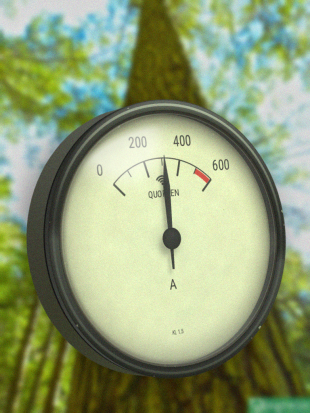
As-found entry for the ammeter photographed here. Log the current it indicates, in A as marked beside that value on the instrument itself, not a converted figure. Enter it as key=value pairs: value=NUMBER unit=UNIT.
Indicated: value=300 unit=A
